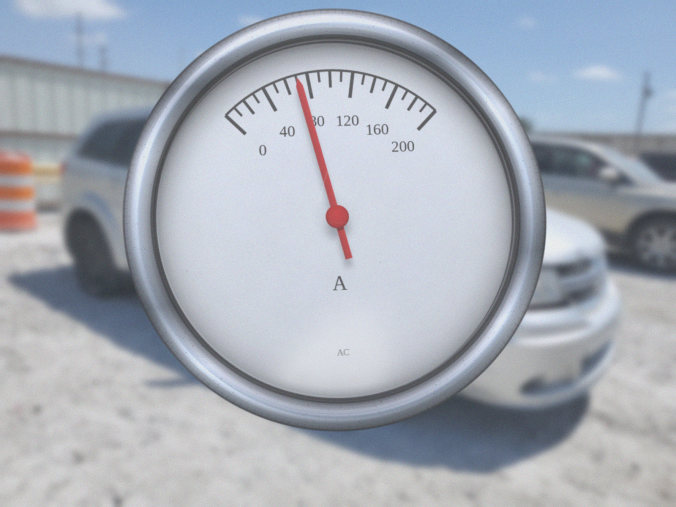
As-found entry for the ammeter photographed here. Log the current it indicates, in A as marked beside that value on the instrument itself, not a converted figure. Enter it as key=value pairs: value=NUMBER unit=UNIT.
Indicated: value=70 unit=A
